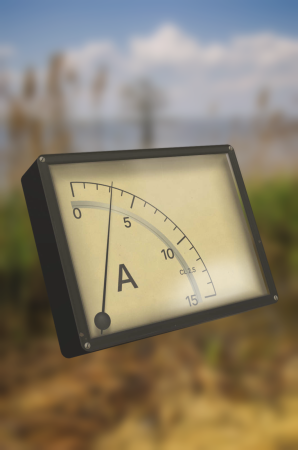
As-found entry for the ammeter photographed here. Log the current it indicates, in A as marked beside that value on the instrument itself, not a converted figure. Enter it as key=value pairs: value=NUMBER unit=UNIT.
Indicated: value=3 unit=A
